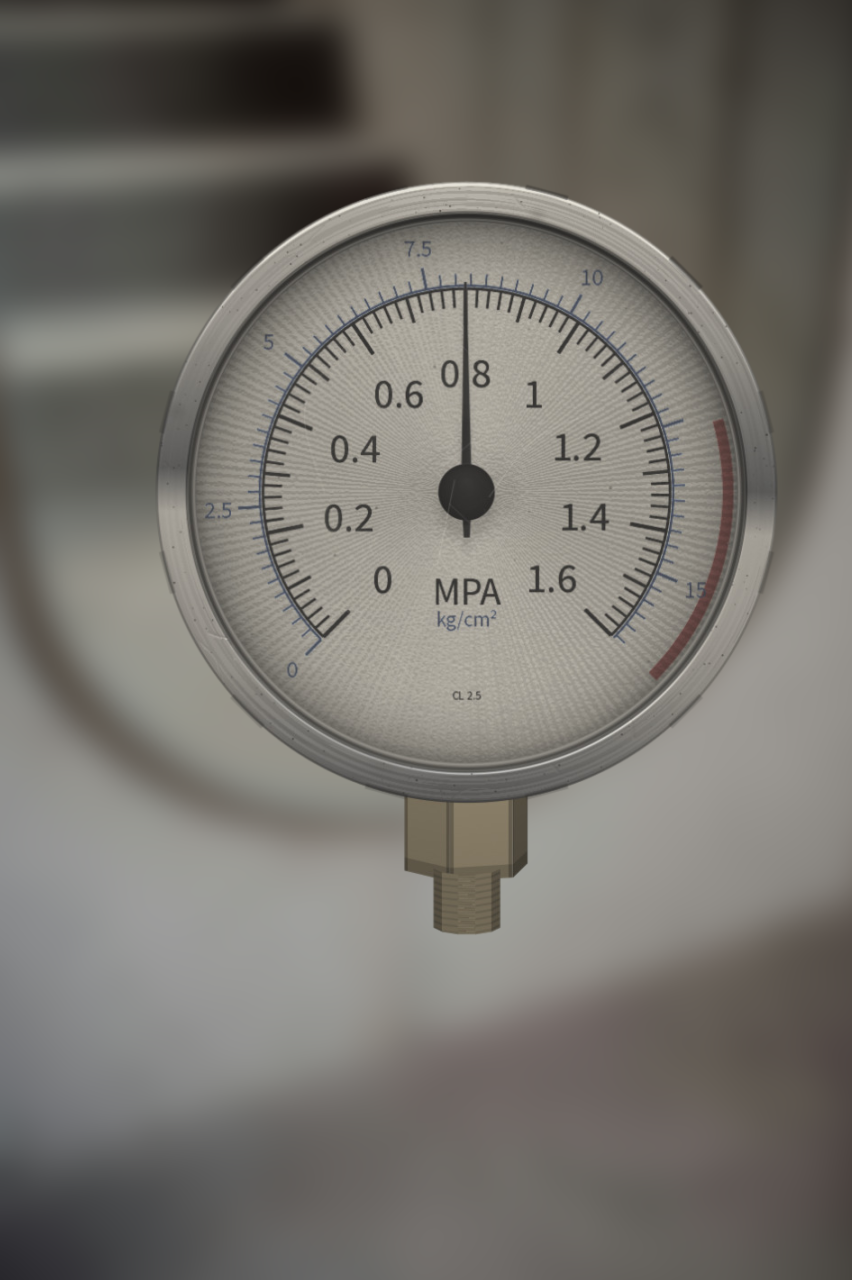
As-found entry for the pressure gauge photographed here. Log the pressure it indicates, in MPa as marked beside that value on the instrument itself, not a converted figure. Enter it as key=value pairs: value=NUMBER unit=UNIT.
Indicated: value=0.8 unit=MPa
